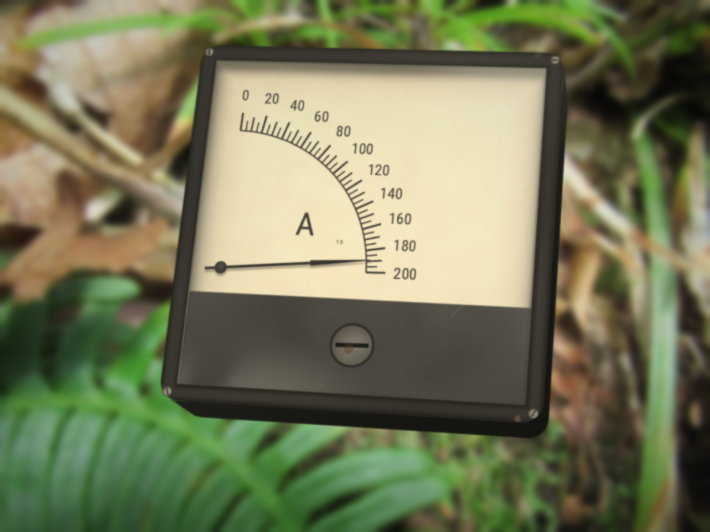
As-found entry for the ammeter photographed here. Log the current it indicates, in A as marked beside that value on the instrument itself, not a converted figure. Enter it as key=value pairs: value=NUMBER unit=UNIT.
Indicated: value=190 unit=A
